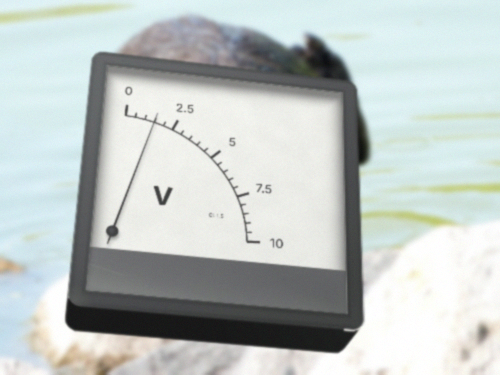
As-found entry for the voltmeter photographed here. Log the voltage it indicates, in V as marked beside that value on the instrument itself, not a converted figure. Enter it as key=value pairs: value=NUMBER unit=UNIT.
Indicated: value=1.5 unit=V
